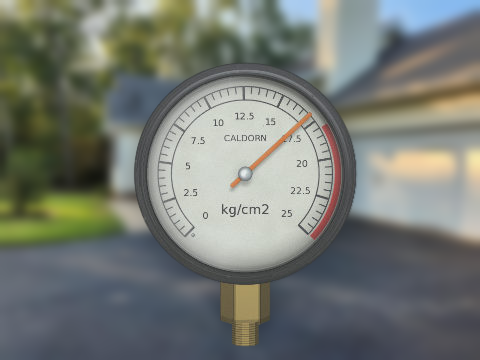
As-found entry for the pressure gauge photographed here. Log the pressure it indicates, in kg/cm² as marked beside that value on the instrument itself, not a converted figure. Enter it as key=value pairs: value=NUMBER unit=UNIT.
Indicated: value=17 unit=kg/cm²
